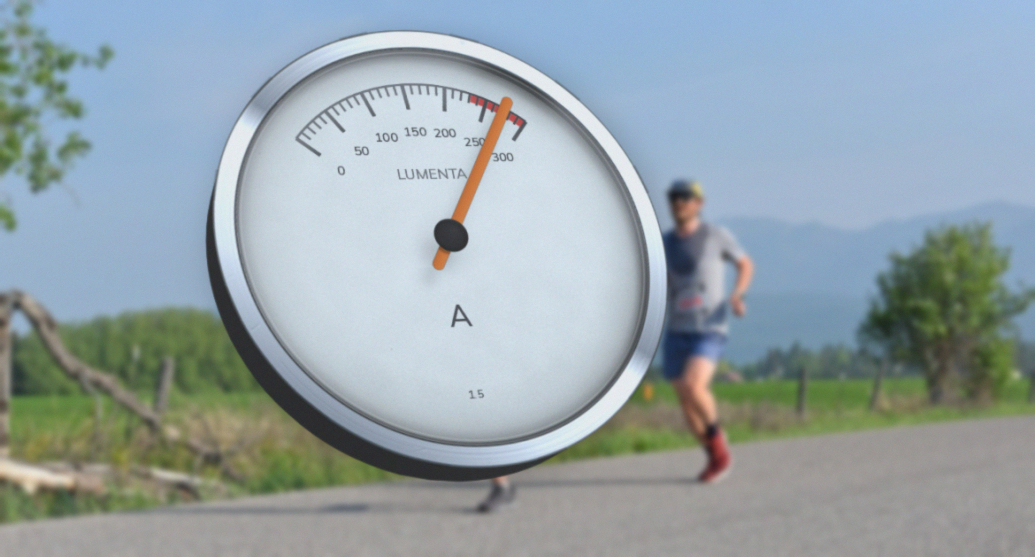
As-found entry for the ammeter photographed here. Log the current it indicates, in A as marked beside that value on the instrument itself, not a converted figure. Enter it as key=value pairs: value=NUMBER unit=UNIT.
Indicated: value=270 unit=A
